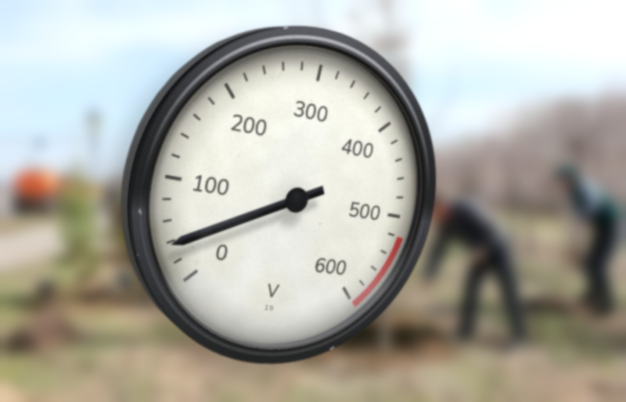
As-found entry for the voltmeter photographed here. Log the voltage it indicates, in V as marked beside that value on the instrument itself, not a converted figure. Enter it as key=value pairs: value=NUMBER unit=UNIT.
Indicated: value=40 unit=V
